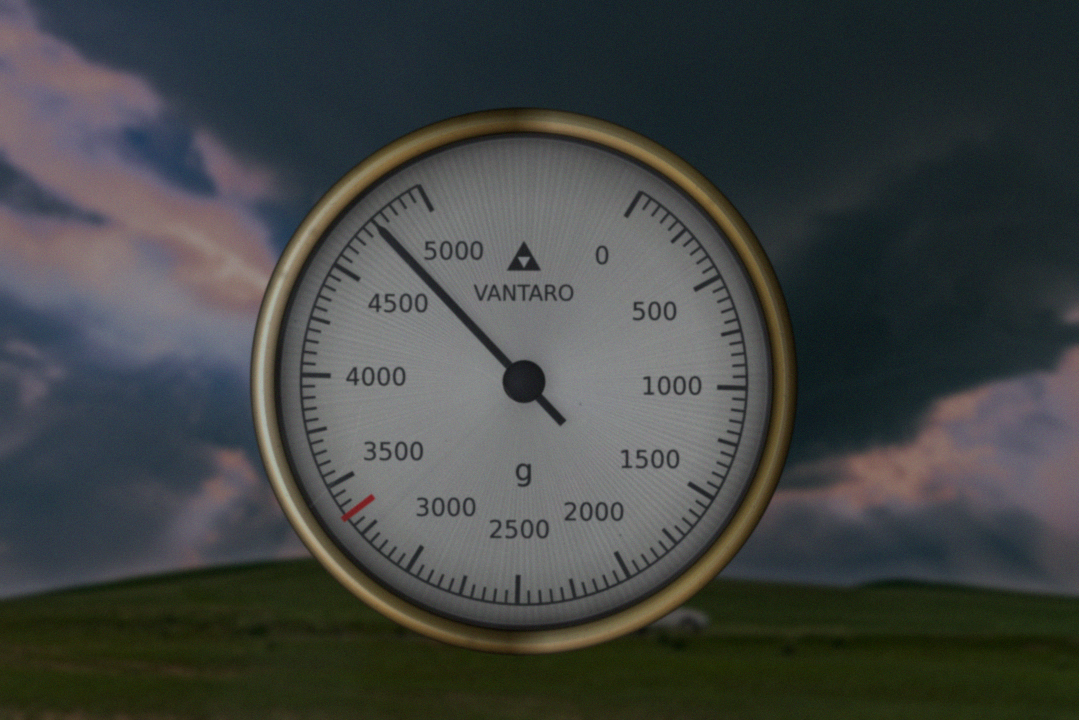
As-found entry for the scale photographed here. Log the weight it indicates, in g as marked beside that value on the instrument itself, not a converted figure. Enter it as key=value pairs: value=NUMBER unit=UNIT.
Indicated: value=4750 unit=g
